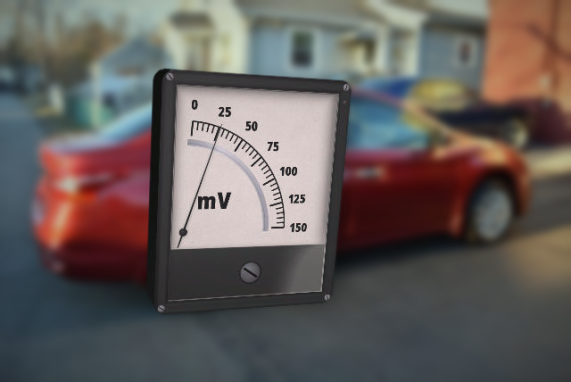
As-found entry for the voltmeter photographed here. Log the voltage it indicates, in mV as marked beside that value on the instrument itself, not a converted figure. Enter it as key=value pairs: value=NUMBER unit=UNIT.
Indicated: value=25 unit=mV
